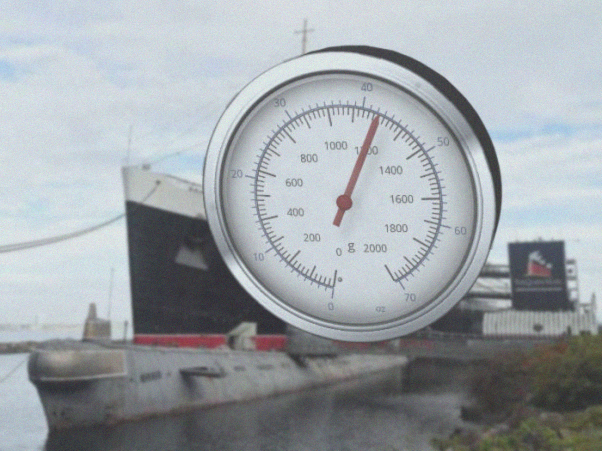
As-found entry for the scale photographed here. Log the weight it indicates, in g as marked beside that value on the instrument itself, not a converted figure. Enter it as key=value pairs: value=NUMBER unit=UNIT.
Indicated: value=1200 unit=g
